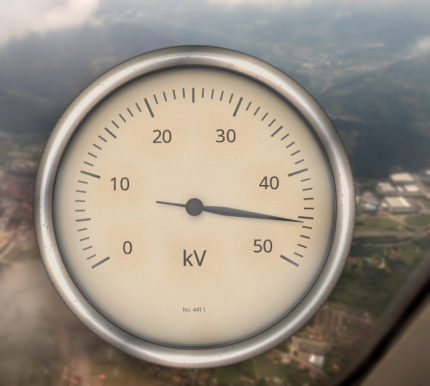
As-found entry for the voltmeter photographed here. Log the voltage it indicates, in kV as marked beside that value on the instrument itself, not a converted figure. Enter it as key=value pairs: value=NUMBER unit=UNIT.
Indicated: value=45.5 unit=kV
